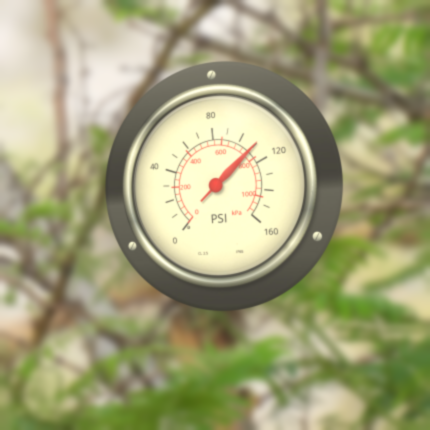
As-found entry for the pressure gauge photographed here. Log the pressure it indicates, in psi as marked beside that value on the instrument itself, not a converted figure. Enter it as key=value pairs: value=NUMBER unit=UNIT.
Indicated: value=110 unit=psi
